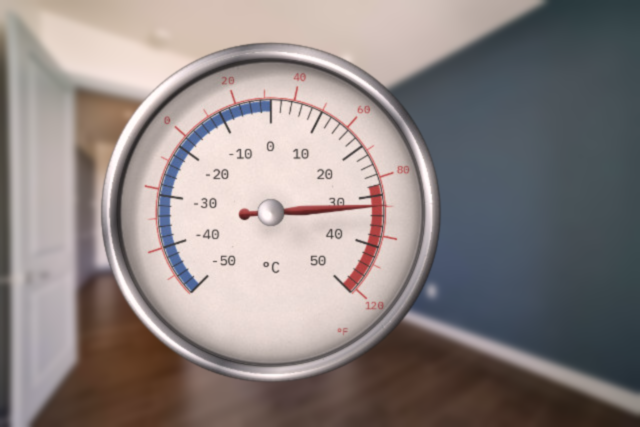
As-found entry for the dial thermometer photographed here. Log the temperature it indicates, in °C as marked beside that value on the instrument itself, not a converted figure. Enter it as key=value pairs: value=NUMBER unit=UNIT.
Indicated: value=32 unit=°C
